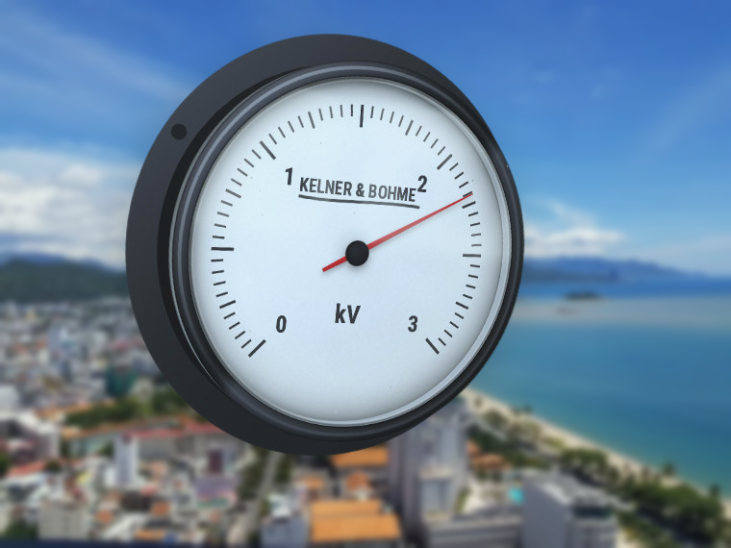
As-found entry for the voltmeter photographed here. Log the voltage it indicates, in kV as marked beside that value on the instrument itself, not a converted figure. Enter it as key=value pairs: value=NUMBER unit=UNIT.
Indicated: value=2.2 unit=kV
